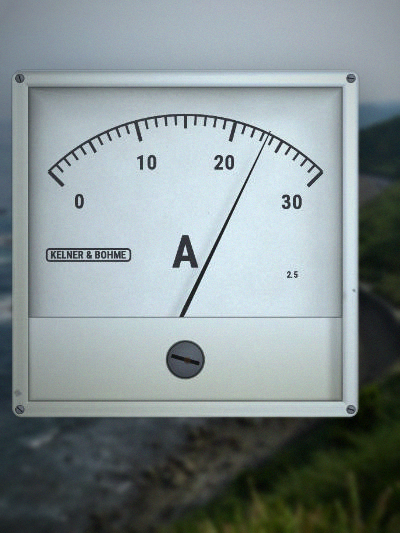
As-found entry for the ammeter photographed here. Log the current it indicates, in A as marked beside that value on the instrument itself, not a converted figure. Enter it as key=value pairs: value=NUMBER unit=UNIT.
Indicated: value=23.5 unit=A
